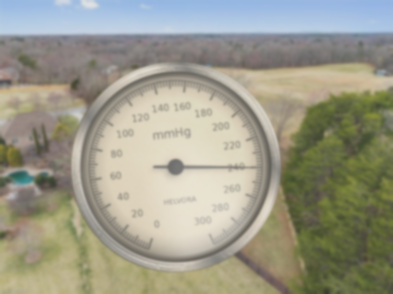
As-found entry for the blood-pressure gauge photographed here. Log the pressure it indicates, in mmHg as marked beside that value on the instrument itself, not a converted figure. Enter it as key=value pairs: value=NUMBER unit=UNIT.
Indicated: value=240 unit=mmHg
